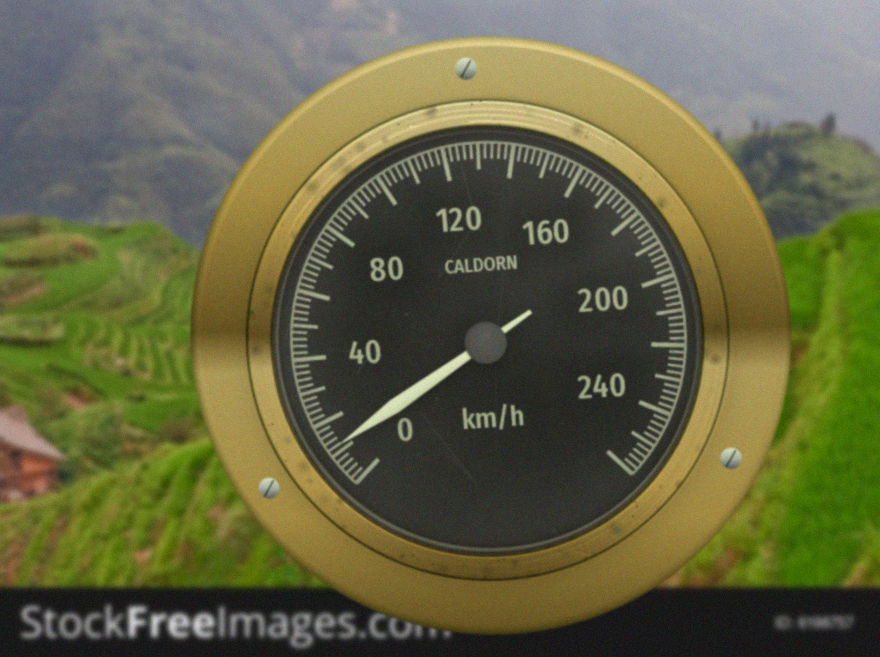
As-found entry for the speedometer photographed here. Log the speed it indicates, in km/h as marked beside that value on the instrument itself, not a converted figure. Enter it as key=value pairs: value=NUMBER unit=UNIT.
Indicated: value=12 unit=km/h
